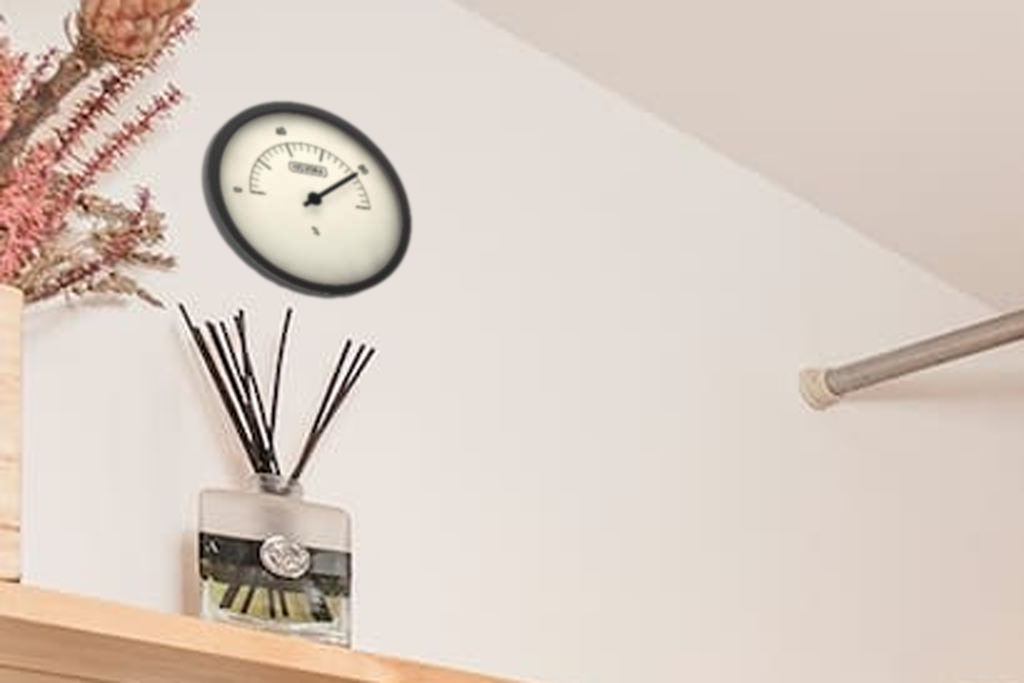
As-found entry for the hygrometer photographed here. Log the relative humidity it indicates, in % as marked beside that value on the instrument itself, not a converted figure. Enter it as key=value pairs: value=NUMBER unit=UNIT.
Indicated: value=80 unit=%
